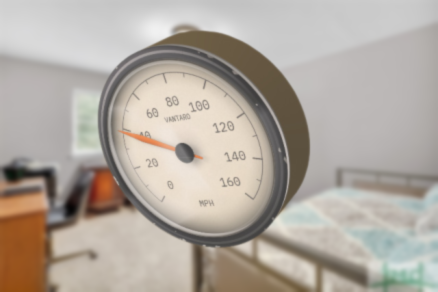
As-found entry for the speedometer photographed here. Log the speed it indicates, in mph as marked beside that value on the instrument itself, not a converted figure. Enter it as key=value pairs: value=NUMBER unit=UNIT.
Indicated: value=40 unit=mph
